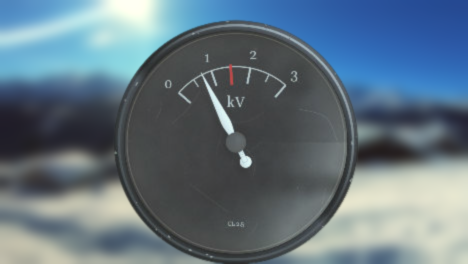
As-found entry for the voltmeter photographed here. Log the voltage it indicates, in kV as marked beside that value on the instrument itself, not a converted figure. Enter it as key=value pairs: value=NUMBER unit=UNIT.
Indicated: value=0.75 unit=kV
